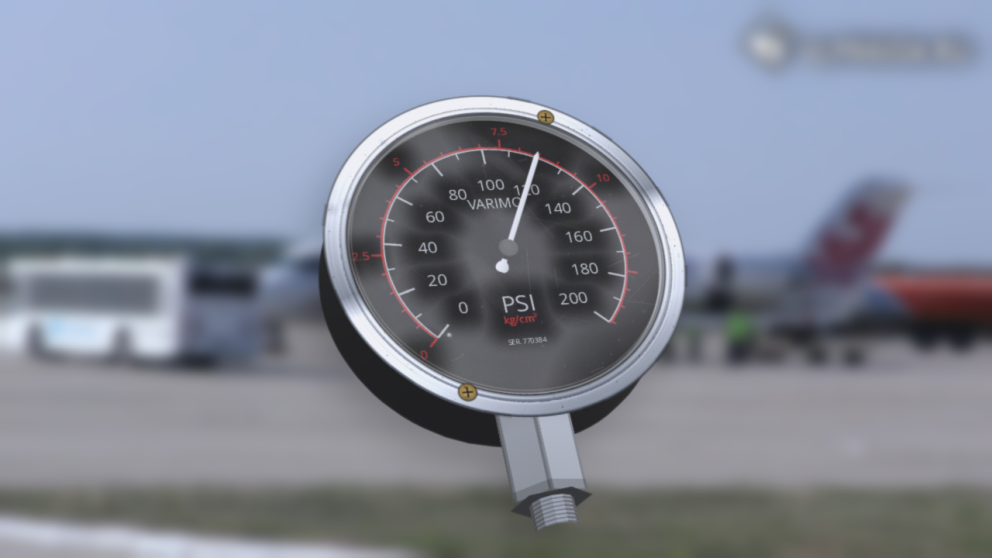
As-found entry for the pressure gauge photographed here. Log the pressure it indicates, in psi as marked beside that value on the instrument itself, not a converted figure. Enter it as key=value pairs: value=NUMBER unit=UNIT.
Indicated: value=120 unit=psi
